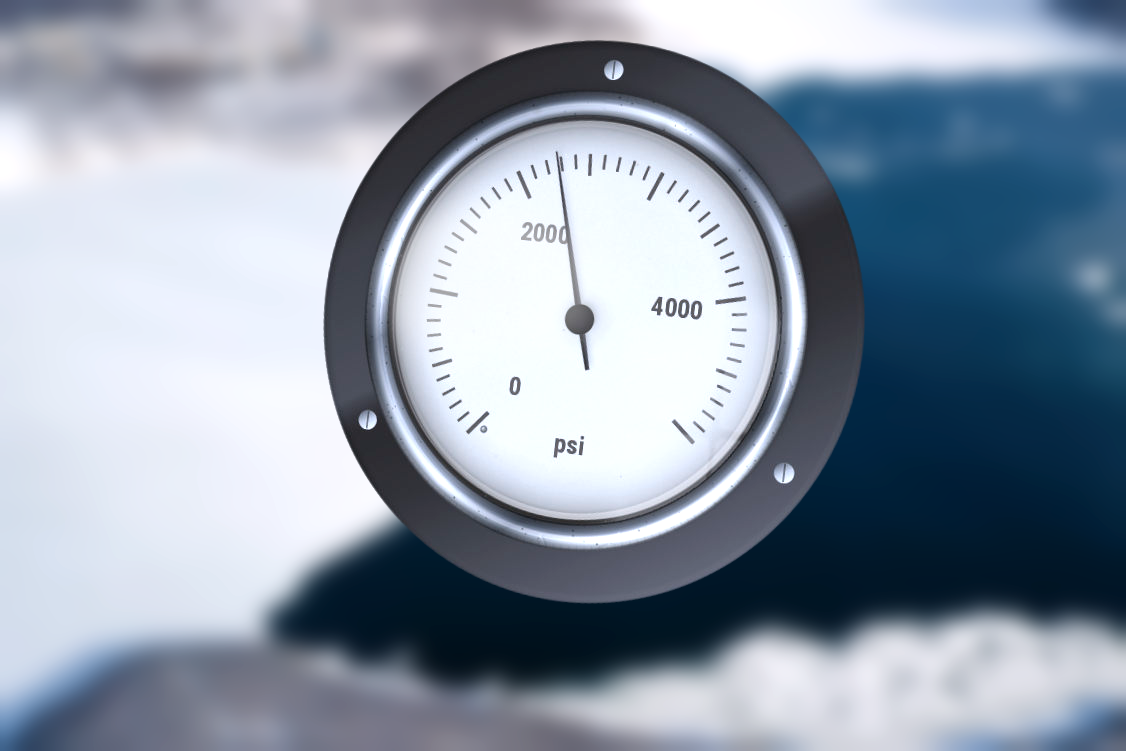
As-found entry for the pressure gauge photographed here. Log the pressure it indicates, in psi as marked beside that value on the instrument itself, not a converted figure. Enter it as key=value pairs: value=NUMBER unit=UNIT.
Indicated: value=2300 unit=psi
